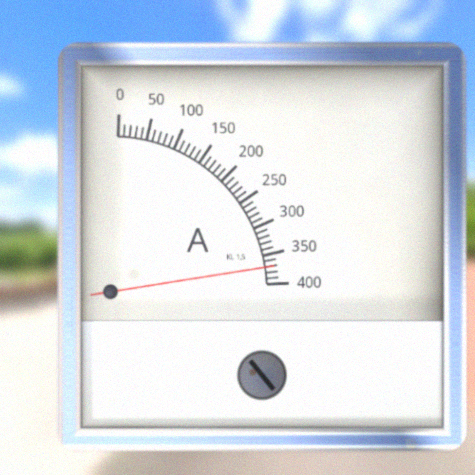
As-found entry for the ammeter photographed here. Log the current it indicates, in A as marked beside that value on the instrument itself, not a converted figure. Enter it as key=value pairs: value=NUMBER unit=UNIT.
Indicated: value=370 unit=A
